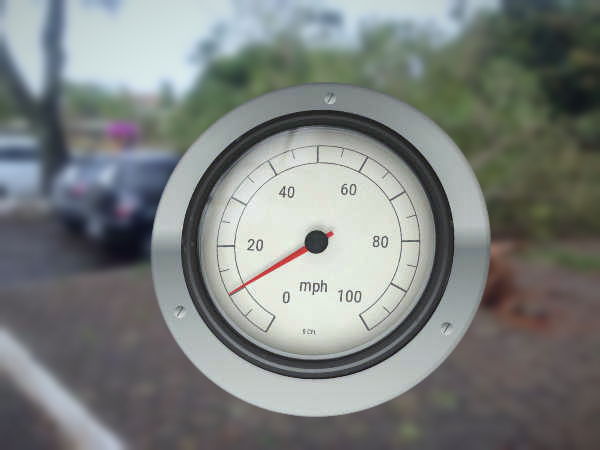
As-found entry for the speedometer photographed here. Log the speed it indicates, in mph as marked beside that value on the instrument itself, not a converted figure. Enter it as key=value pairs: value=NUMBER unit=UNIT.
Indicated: value=10 unit=mph
